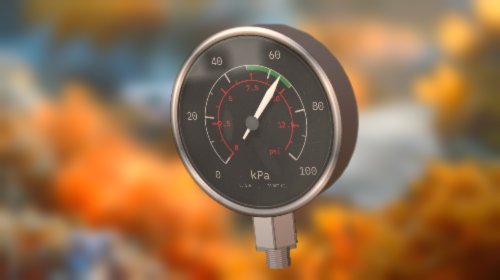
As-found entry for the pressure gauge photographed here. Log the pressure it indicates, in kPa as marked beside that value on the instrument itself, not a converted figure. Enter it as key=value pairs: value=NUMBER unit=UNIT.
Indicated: value=65 unit=kPa
